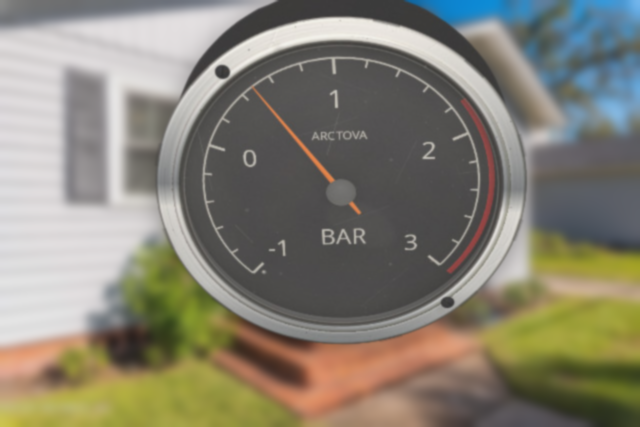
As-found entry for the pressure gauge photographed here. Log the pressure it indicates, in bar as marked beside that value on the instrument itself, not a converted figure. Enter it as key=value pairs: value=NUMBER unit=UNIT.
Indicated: value=0.5 unit=bar
